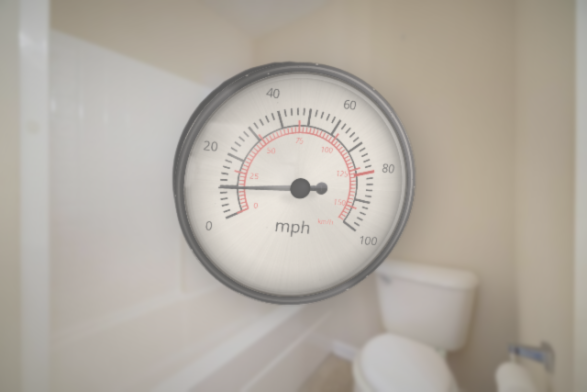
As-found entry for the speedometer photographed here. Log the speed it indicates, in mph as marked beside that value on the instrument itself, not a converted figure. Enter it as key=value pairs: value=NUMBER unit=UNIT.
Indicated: value=10 unit=mph
